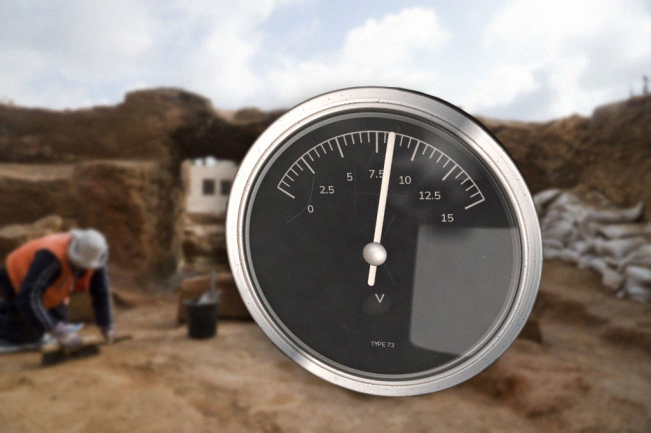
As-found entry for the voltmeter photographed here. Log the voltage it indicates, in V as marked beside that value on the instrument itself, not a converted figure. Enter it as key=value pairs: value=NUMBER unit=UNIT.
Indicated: value=8.5 unit=V
